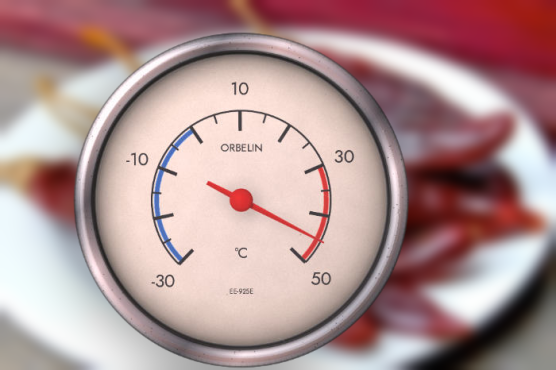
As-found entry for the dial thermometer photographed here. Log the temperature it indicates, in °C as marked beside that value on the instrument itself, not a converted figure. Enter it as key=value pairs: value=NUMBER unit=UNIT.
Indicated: value=45 unit=°C
